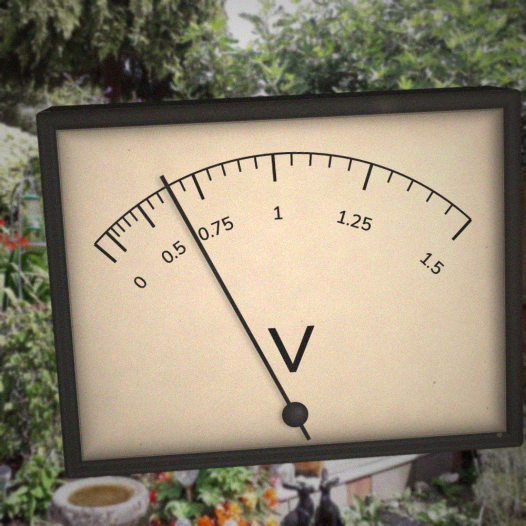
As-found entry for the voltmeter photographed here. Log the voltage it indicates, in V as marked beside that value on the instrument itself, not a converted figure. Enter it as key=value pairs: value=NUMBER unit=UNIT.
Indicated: value=0.65 unit=V
